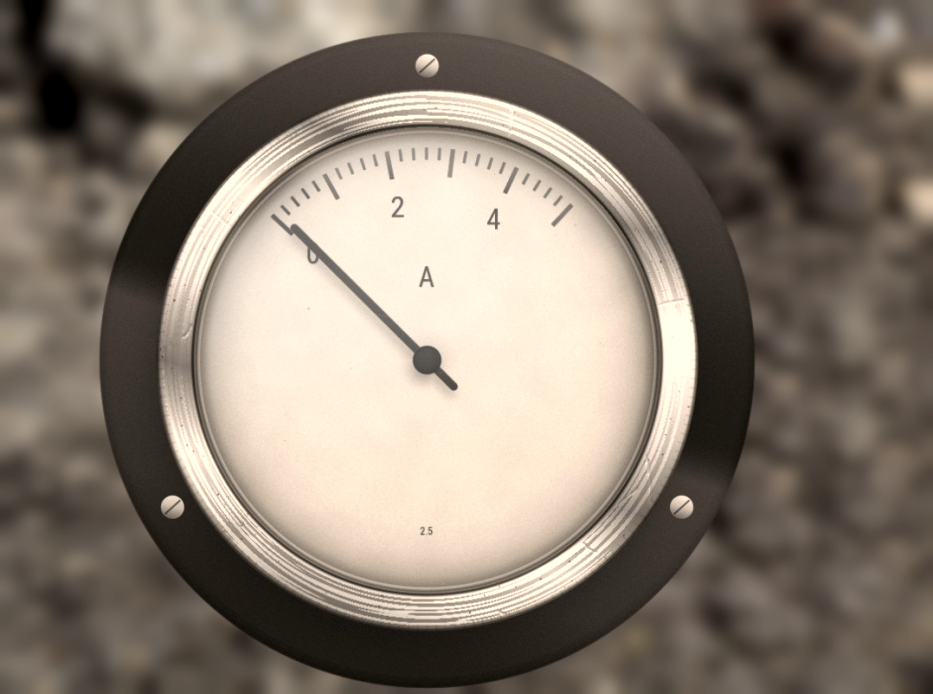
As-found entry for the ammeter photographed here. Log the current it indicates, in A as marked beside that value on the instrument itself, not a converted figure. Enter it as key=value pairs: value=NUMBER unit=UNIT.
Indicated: value=0.1 unit=A
